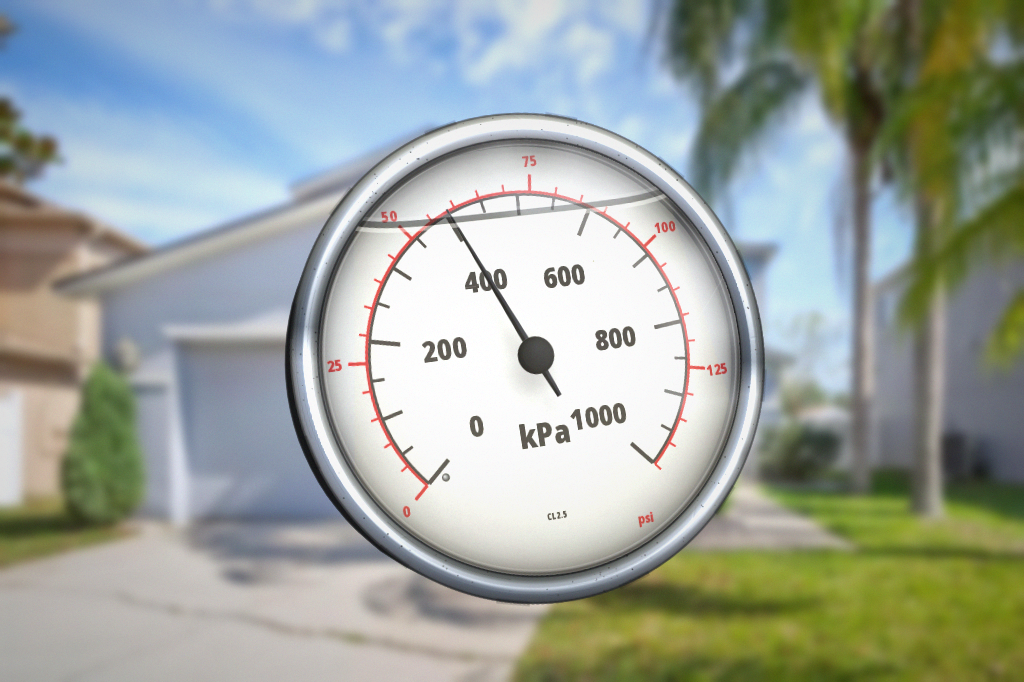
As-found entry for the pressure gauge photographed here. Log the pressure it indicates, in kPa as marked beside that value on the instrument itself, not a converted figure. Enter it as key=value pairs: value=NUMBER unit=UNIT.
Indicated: value=400 unit=kPa
